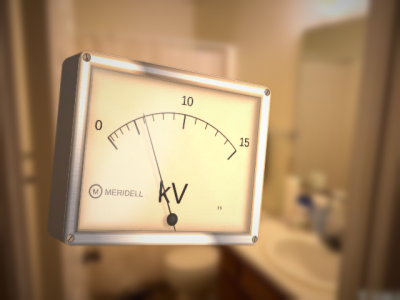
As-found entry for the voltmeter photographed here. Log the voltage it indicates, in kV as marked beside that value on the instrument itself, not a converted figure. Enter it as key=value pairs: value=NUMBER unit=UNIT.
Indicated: value=6 unit=kV
